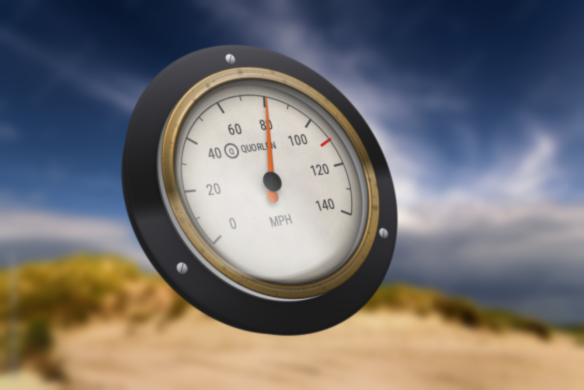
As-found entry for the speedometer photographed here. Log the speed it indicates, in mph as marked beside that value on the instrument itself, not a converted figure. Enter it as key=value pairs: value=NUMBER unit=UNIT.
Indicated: value=80 unit=mph
